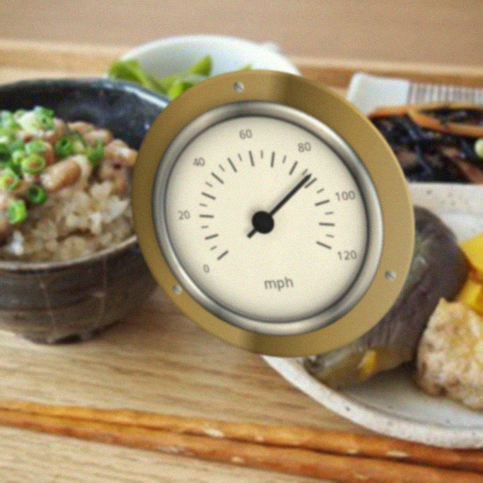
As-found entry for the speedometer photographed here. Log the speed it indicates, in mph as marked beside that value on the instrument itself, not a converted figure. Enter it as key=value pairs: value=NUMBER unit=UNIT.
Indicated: value=87.5 unit=mph
